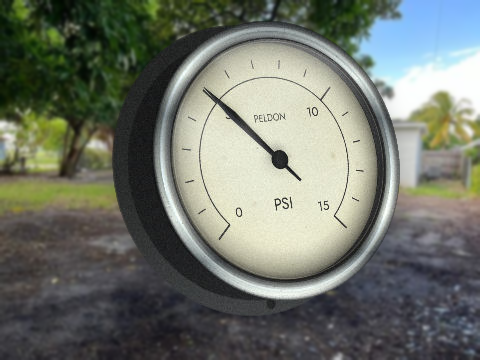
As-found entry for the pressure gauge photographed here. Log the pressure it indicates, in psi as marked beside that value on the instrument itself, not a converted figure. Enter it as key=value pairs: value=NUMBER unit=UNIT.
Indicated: value=5 unit=psi
